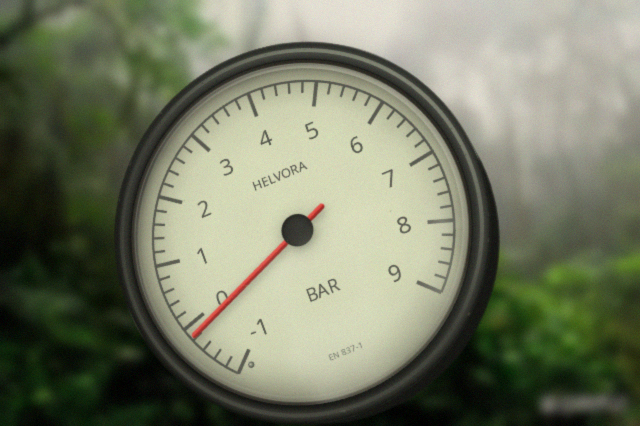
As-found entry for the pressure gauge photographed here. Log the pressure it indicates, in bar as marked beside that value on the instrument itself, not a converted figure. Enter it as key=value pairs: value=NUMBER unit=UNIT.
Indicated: value=-0.2 unit=bar
